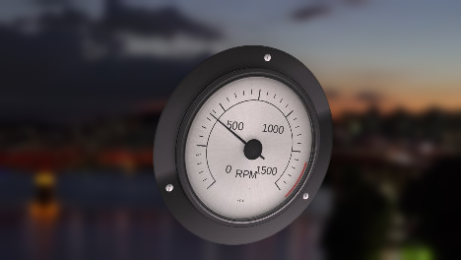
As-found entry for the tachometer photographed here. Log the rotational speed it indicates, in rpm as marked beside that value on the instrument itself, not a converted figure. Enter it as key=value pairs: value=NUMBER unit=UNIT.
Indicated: value=425 unit=rpm
